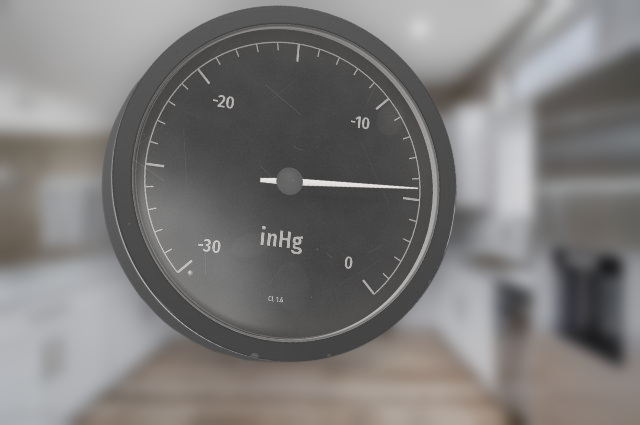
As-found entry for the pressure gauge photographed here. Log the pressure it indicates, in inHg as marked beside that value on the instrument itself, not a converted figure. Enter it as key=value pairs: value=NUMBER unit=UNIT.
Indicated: value=-5.5 unit=inHg
